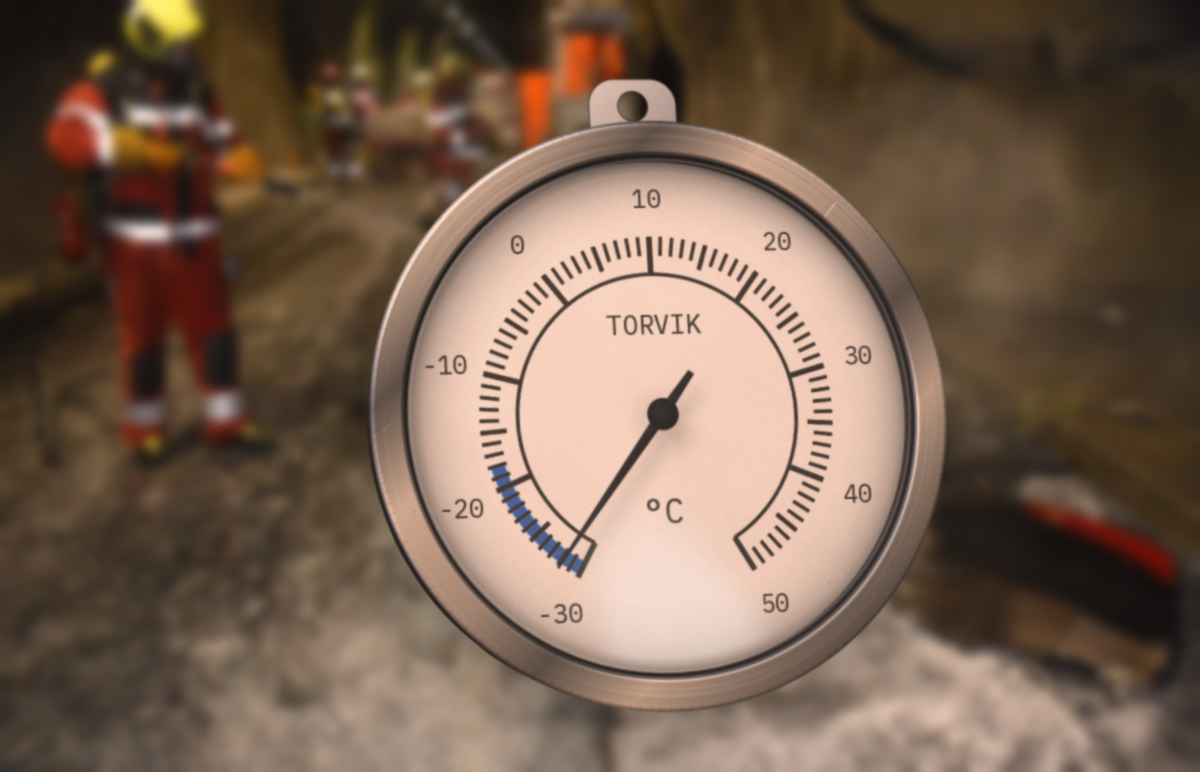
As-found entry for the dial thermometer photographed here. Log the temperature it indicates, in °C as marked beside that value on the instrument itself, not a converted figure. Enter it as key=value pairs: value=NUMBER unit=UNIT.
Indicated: value=-28 unit=°C
